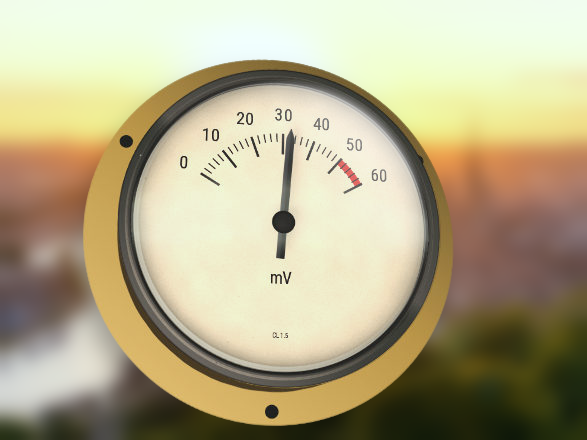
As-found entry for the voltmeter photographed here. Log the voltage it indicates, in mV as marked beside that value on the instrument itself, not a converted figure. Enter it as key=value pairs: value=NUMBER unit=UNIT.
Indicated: value=32 unit=mV
